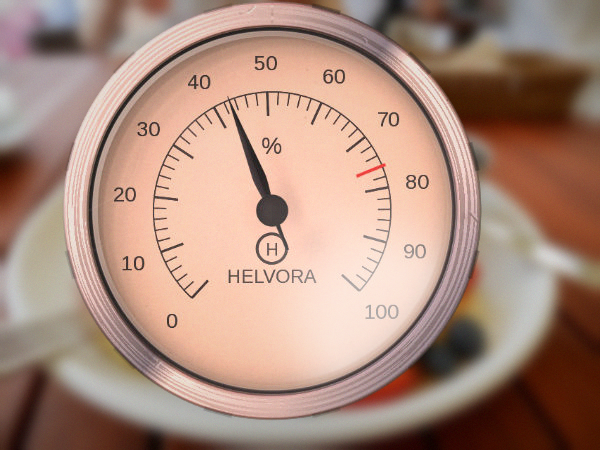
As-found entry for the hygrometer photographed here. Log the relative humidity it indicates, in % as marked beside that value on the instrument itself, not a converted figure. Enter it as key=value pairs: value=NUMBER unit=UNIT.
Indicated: value=43 unit=%
